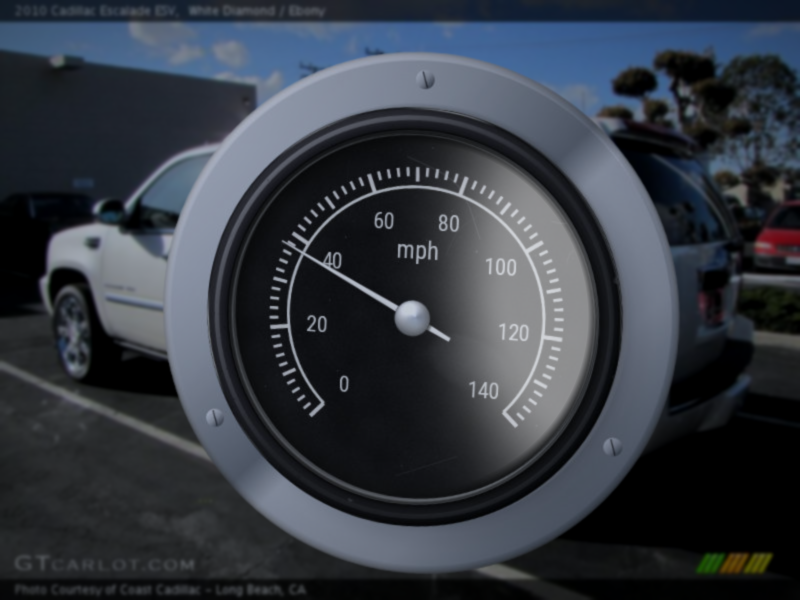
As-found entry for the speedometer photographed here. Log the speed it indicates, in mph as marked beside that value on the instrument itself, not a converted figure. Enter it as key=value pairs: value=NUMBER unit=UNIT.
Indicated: value=38 unit=mph
